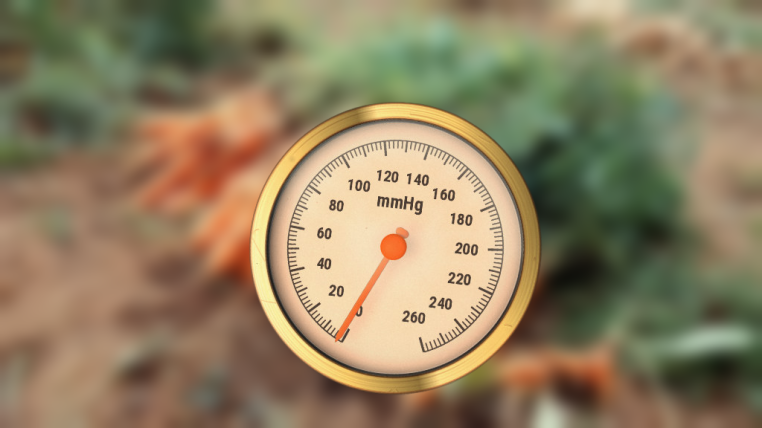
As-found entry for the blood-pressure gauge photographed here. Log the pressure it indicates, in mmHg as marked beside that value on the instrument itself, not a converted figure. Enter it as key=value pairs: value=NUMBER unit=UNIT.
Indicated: value=2 unit=mmHg
